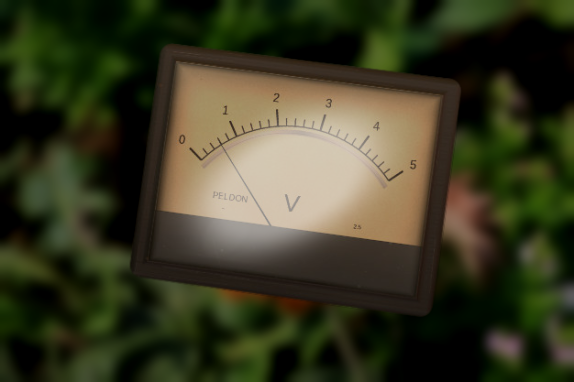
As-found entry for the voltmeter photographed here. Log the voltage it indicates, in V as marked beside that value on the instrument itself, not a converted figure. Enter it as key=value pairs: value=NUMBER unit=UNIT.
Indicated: value=0.6 unit=V
